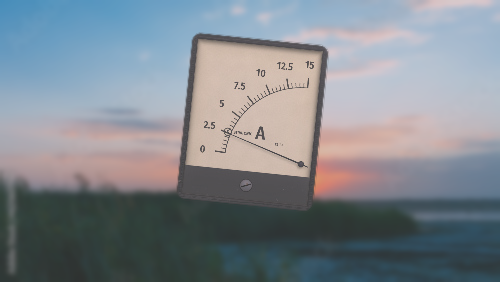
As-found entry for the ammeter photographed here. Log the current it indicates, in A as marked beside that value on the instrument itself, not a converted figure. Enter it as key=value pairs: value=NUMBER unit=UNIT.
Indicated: value=2.5 unit=A
